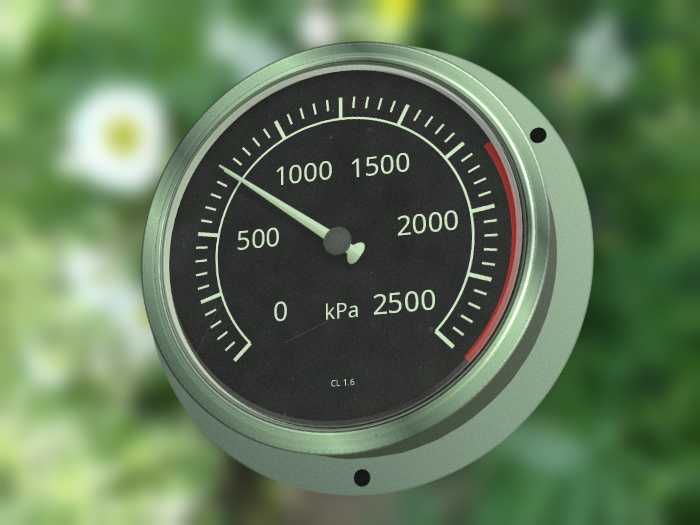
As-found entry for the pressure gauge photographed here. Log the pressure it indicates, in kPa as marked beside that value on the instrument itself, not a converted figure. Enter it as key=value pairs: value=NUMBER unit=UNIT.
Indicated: value=750 unit=kPa
